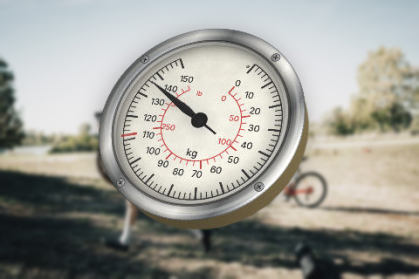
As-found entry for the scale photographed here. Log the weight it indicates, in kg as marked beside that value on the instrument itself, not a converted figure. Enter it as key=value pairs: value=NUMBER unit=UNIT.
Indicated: value=136 unit=kg
